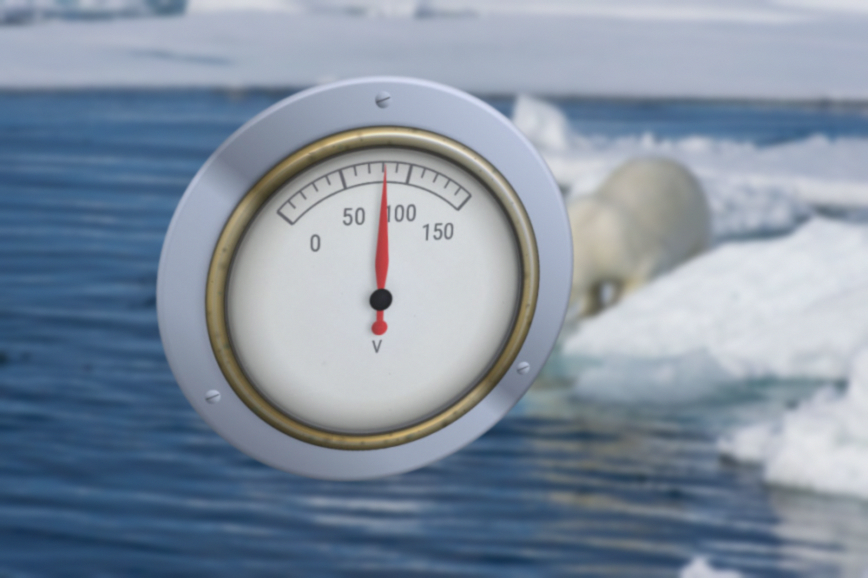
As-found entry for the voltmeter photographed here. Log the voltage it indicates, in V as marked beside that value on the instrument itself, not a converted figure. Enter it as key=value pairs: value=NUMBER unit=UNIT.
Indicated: value=80 unit=V
